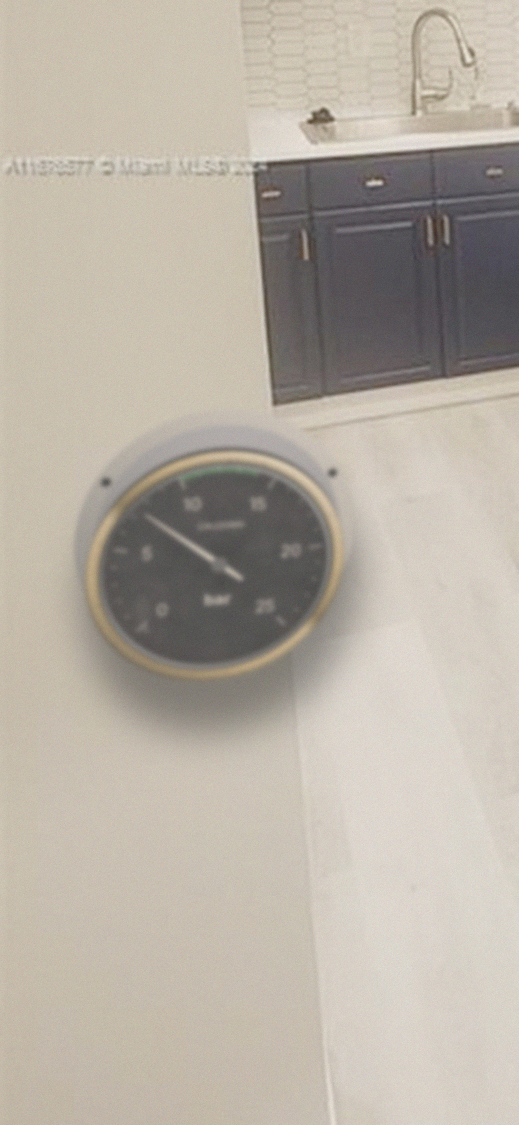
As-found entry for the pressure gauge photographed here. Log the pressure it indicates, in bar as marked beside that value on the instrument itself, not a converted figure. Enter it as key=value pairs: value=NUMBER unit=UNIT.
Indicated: value=7.5 unit=bar
